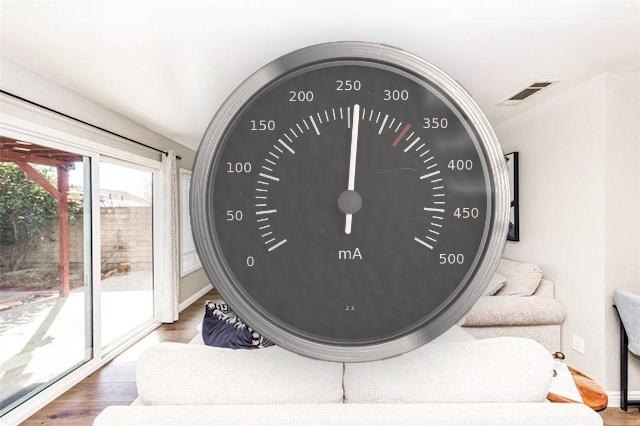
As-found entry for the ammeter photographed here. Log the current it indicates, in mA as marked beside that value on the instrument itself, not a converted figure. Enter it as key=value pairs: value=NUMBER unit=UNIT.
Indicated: value=260 unit=mA
